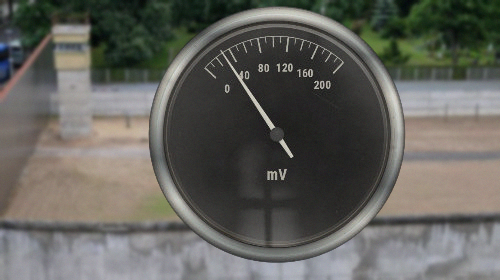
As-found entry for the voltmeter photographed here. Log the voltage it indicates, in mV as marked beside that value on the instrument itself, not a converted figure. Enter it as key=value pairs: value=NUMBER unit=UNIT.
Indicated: value=30 unit=mV
